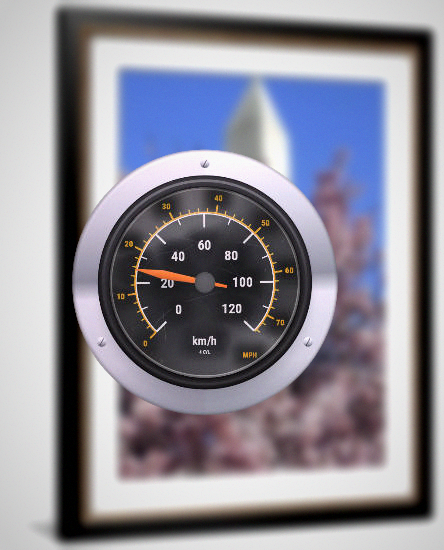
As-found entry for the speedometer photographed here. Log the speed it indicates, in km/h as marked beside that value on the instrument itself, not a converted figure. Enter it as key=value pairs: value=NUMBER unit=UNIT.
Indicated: value=25 unit=km/h
